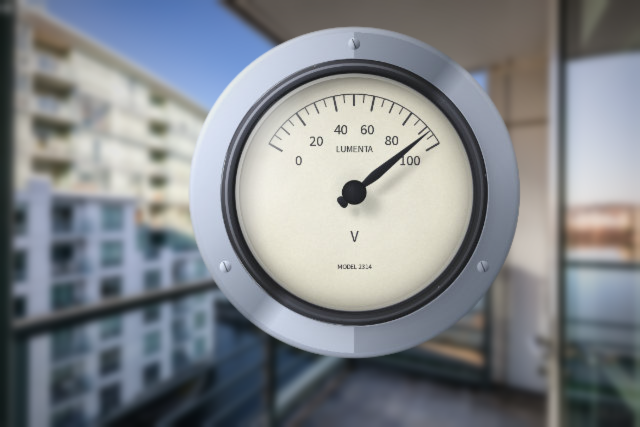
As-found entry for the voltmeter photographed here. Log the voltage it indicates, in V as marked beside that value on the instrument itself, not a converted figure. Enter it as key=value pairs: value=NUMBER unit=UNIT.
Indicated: value=92.5 unit=V
